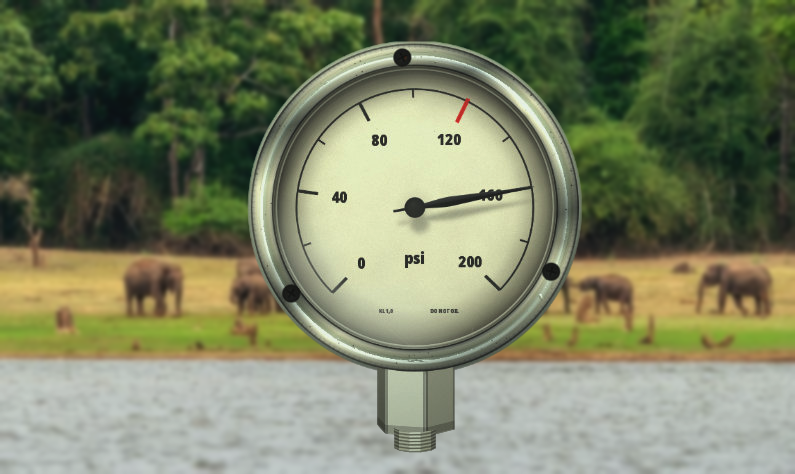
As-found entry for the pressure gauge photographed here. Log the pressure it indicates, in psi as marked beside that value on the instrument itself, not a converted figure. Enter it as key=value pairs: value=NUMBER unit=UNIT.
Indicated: value=160 unit=psi
